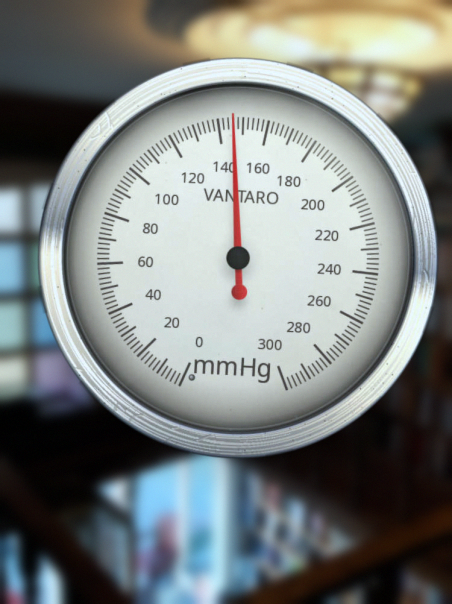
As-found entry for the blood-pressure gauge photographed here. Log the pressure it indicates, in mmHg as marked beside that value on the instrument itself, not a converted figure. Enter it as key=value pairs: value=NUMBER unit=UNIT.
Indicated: value=146 unit=mmHg
